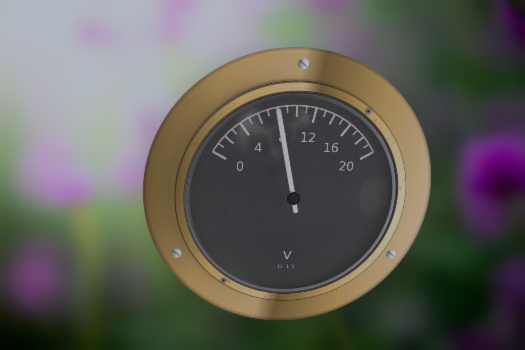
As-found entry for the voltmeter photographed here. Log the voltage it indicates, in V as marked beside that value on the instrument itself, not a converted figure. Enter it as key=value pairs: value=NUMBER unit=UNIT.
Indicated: value=8 unit=V
